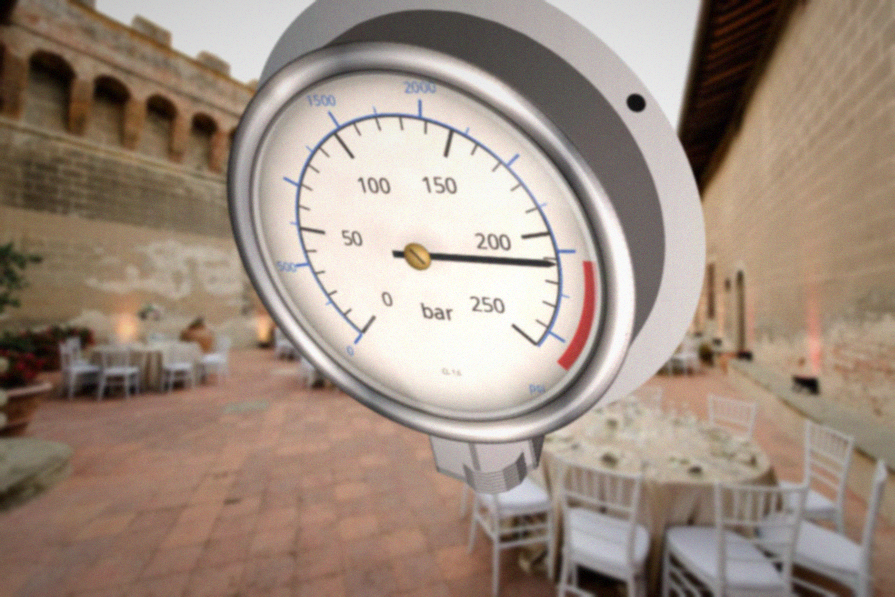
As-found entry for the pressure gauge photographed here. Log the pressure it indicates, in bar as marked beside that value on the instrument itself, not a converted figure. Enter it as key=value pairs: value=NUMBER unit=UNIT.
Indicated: value=210 unit=bar
